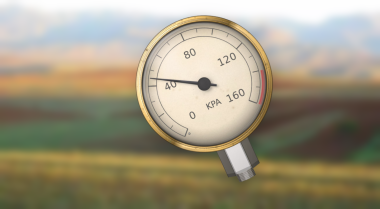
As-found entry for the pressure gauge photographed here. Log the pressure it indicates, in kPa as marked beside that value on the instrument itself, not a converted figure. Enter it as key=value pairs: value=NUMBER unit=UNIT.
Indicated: value=45 unit=kPa
